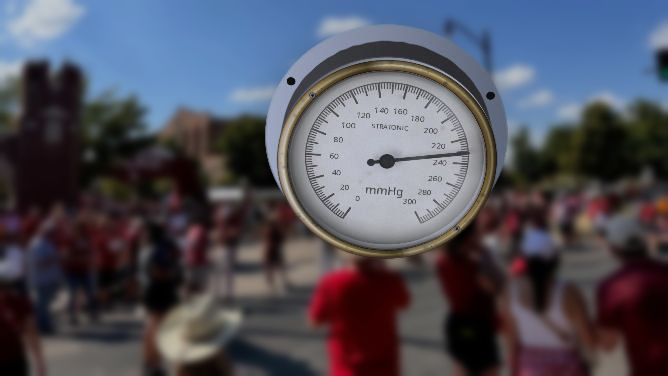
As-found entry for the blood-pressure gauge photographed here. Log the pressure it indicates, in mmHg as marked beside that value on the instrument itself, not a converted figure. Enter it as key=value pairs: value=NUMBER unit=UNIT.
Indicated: value=230 unit=mmHg
